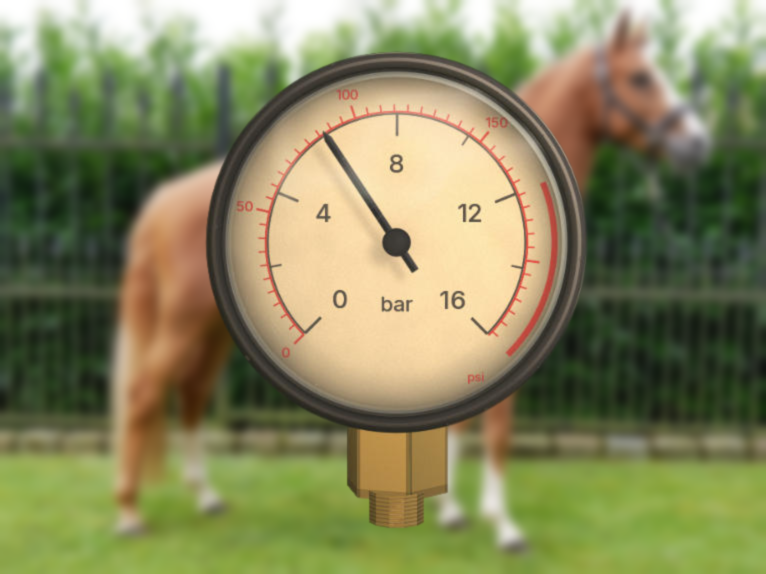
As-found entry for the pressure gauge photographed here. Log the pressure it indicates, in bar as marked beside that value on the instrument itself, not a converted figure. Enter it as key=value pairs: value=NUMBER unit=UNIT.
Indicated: value=6 unit=bar
